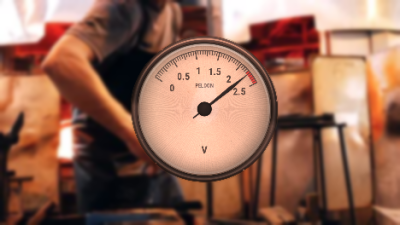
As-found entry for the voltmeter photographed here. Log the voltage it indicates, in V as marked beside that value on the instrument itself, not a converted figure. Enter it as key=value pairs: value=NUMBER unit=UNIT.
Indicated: value=2.25 unit=V
